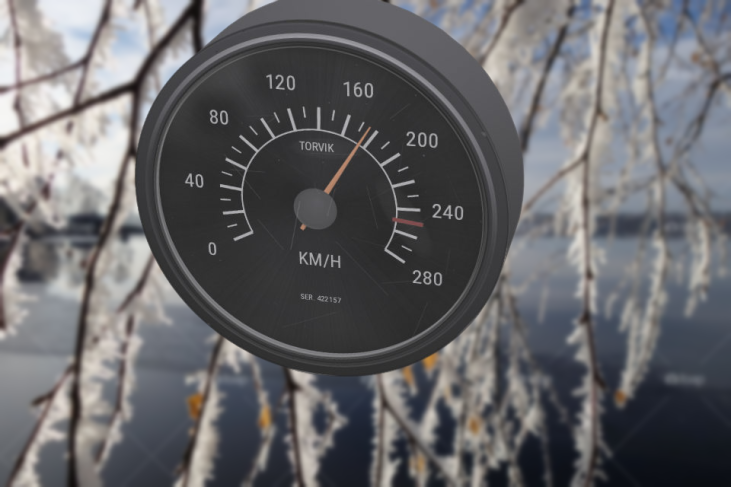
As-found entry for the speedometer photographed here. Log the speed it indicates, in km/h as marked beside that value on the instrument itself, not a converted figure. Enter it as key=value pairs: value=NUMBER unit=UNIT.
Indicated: value=175 unit=km/h
